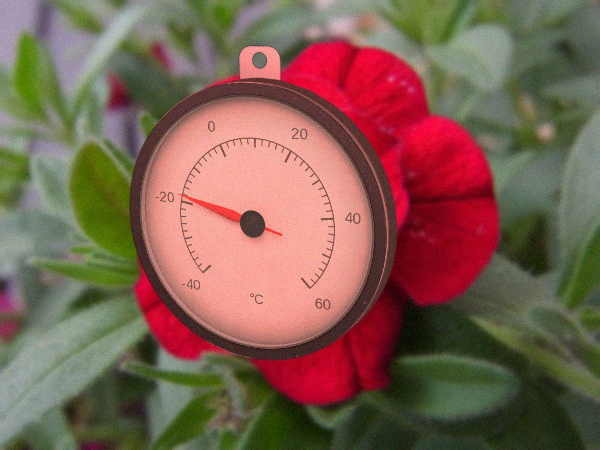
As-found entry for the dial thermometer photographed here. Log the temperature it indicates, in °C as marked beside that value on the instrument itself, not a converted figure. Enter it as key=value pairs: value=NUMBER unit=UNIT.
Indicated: value=-18 unit=°C
